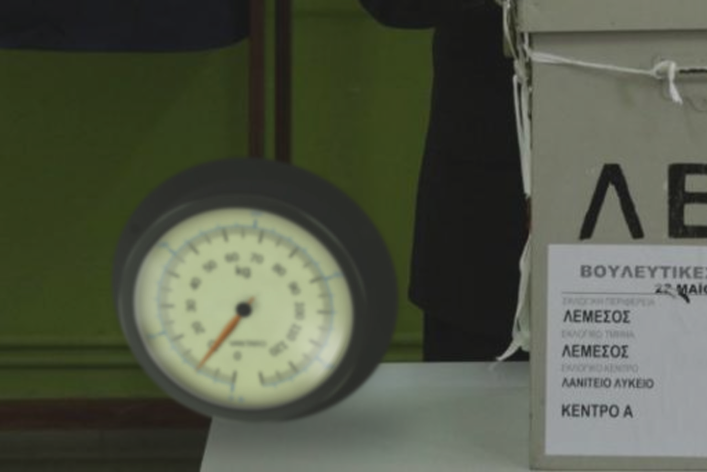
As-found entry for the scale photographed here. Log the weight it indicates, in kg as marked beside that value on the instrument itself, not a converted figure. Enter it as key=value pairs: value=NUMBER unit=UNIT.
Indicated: value=10 unit=kg
